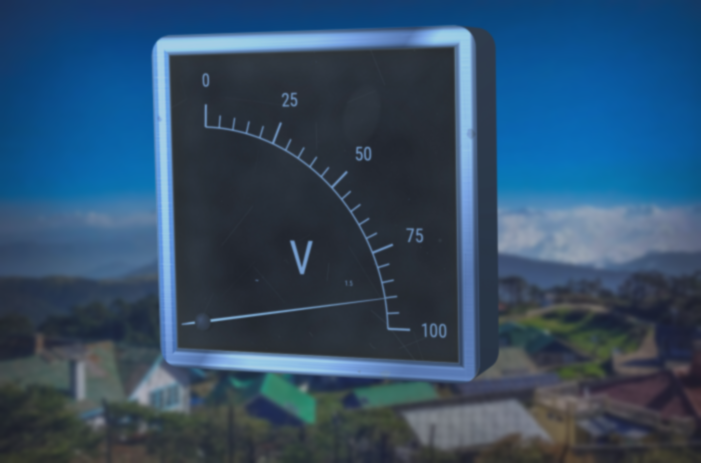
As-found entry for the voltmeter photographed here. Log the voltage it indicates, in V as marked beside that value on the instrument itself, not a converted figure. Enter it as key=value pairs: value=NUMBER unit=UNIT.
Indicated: value=90 unit=V
